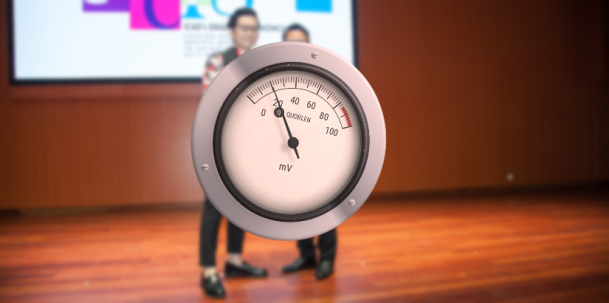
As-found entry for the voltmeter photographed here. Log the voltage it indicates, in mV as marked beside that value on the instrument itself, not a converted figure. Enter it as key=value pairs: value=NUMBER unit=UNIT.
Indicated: value=20 unit=mV
